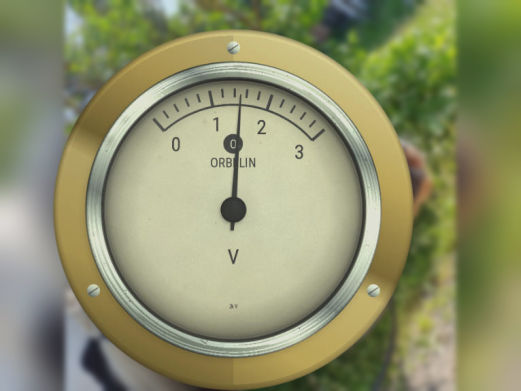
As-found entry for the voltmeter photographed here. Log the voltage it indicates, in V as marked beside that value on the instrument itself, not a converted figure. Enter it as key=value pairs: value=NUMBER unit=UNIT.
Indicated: value=1.5 unit=V
